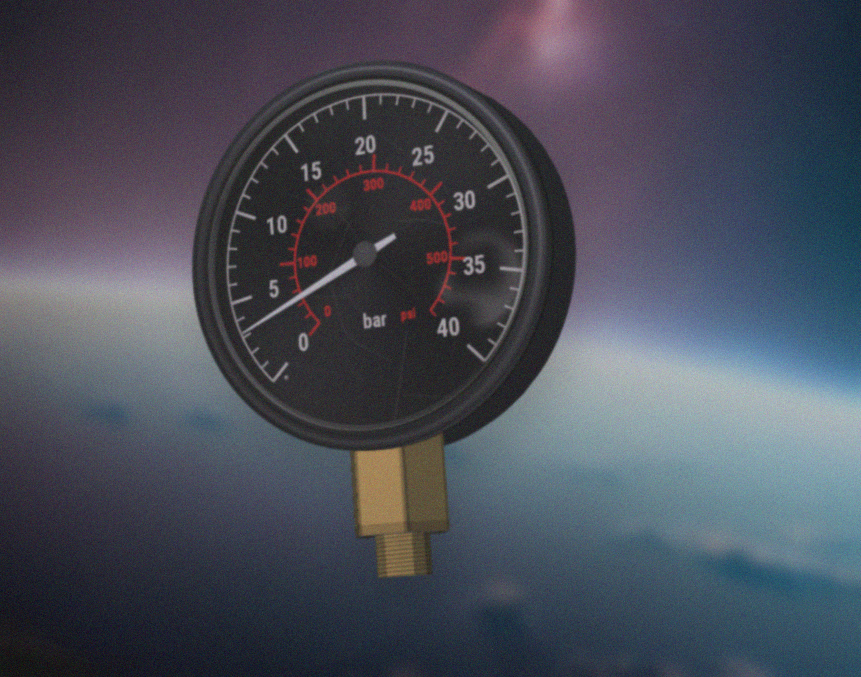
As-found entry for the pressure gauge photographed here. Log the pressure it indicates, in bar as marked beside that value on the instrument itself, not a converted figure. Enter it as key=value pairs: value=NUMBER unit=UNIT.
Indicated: value=3 unit=bar
